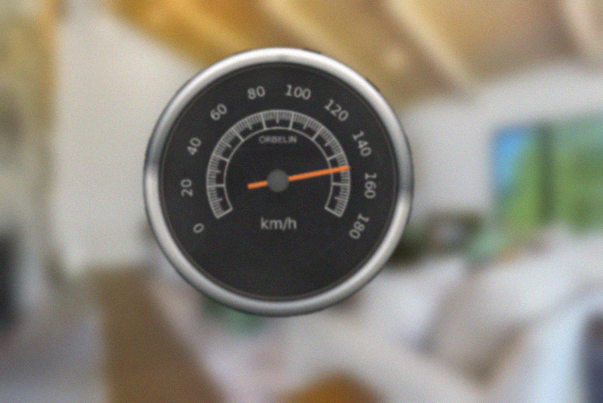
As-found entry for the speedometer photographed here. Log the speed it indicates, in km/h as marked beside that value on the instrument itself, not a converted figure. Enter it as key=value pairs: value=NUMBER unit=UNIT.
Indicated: value=150 unit=km/h
